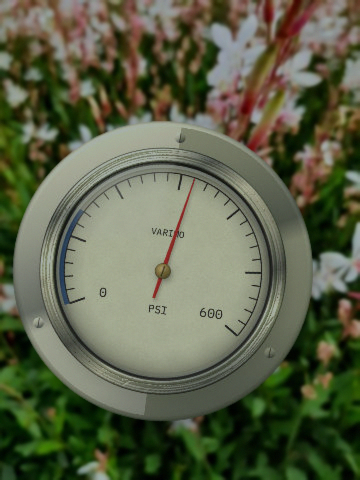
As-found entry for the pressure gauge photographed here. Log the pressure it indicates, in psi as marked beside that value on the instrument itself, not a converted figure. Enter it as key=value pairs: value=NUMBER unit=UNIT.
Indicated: value=320 unit=psi
